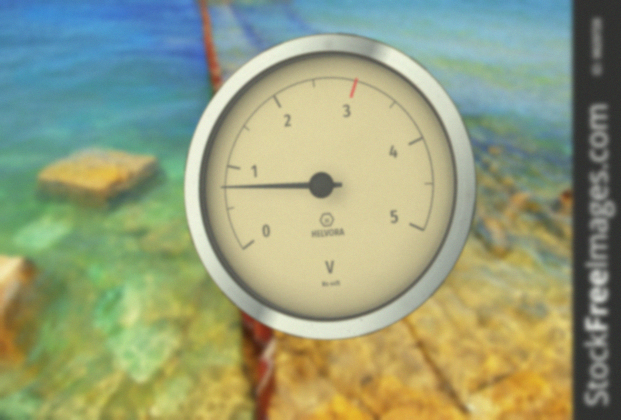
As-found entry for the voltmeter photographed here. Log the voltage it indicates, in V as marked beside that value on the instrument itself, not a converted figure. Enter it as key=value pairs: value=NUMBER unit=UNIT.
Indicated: value=0.75 unit=V
